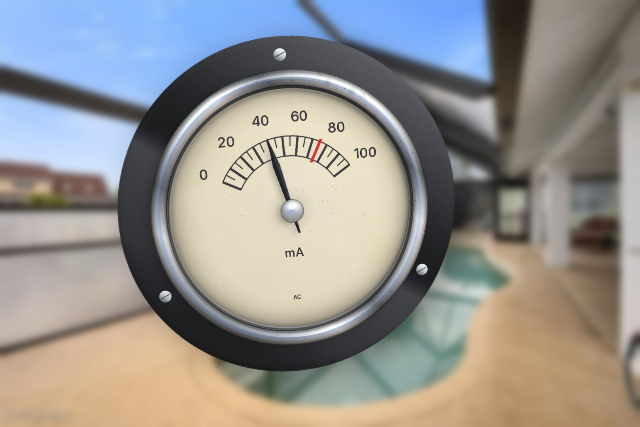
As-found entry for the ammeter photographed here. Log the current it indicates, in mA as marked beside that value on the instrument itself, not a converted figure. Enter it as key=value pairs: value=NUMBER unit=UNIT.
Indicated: value=40 unit=mA
